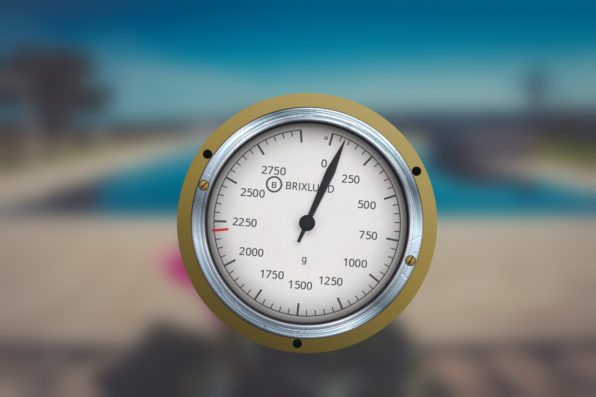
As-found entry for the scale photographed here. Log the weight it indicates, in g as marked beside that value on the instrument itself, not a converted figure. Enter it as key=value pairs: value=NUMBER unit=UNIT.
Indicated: value=75 unit=g
